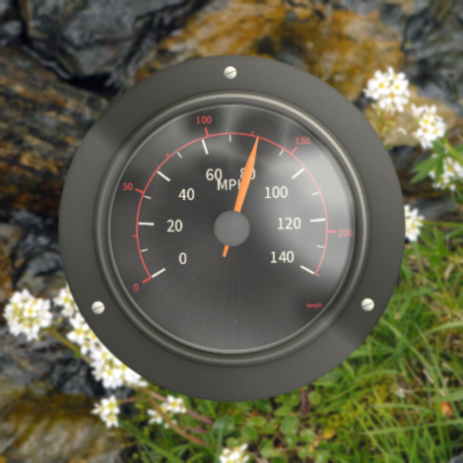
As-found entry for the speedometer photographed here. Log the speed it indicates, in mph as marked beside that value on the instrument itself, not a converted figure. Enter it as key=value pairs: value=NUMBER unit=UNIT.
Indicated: value=80 unit=mph
